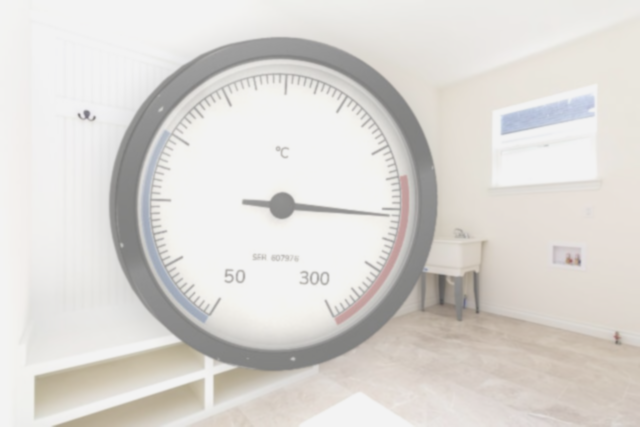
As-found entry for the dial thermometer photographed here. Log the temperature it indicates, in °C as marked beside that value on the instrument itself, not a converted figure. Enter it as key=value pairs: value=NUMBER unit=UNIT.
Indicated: value=252.5 unit=°C
